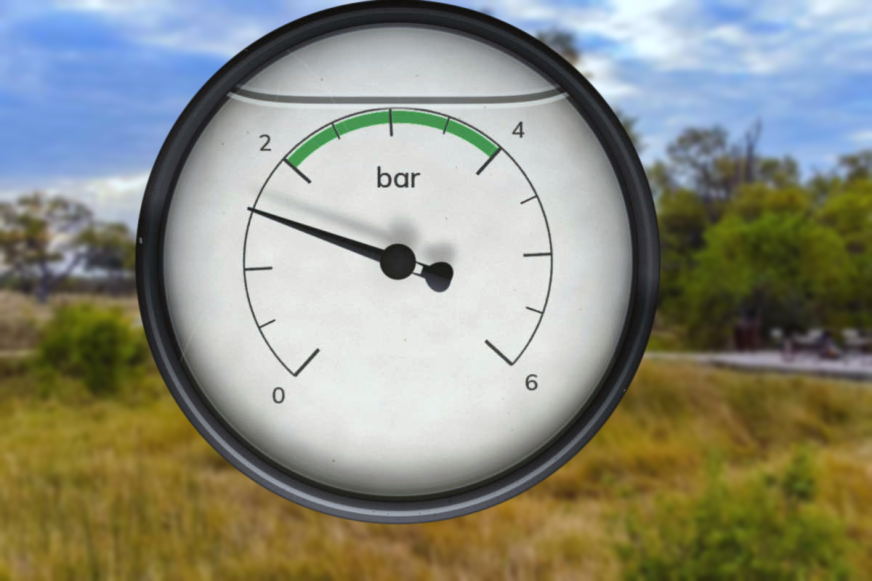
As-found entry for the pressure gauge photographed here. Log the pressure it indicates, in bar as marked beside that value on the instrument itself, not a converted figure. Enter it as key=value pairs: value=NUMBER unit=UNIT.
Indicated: value=1.5 unit=bar
